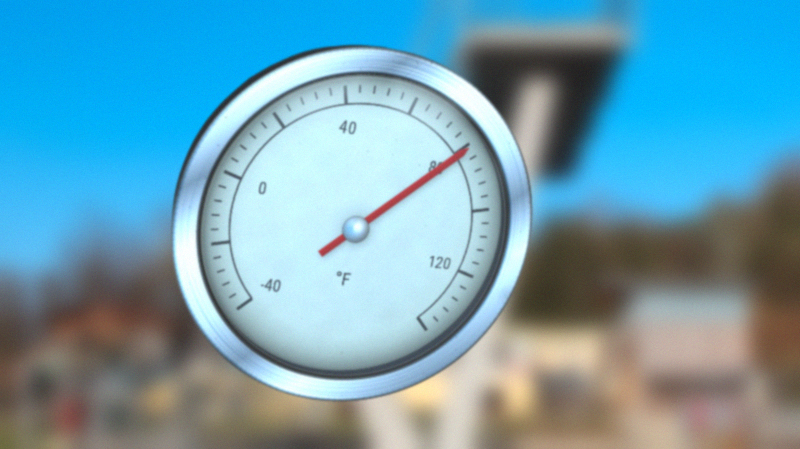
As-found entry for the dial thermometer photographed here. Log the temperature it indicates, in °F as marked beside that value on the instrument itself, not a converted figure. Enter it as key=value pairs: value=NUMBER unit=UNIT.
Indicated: value=80 unit=°F
